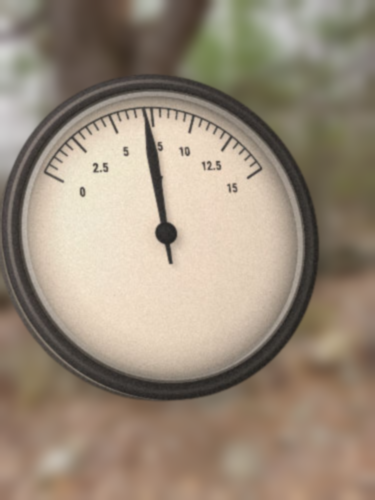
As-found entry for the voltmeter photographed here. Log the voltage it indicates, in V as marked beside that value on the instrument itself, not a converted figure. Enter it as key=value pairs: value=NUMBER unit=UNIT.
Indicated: value=7 unit=V
